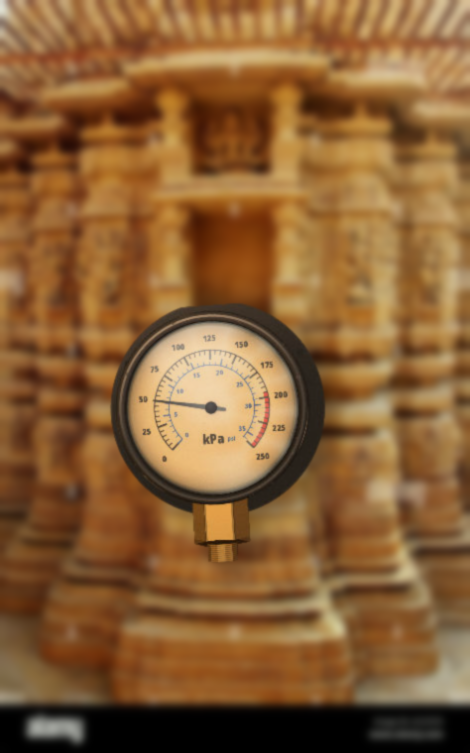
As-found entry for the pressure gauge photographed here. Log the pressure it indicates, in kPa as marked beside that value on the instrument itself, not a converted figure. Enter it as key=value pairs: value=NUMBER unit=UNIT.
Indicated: value=50 unit=kPa
